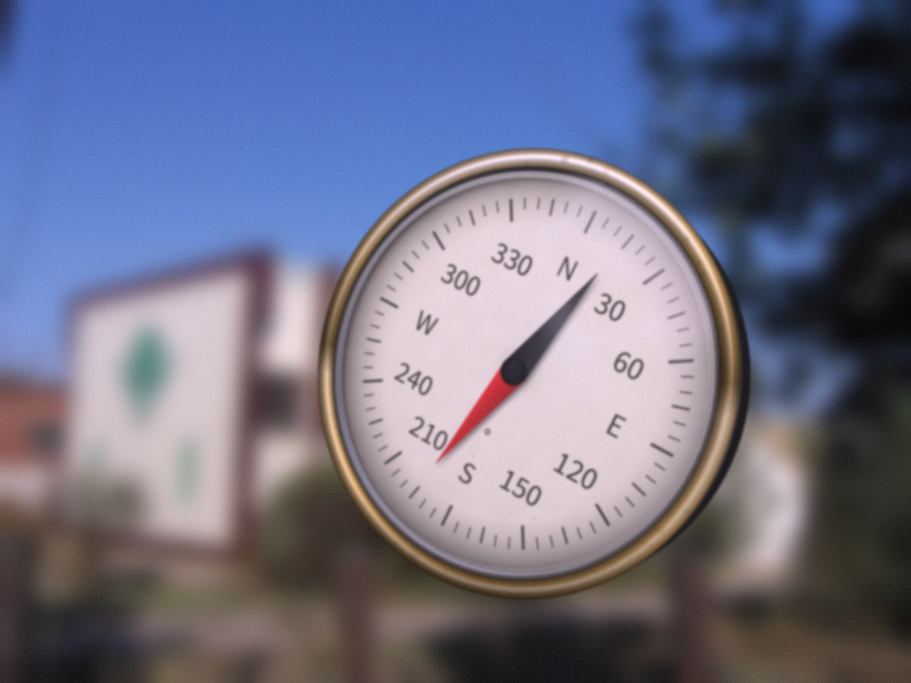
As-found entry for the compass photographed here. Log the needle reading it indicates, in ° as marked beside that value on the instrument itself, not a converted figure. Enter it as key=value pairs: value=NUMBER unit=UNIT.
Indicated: value=195 unit=°
